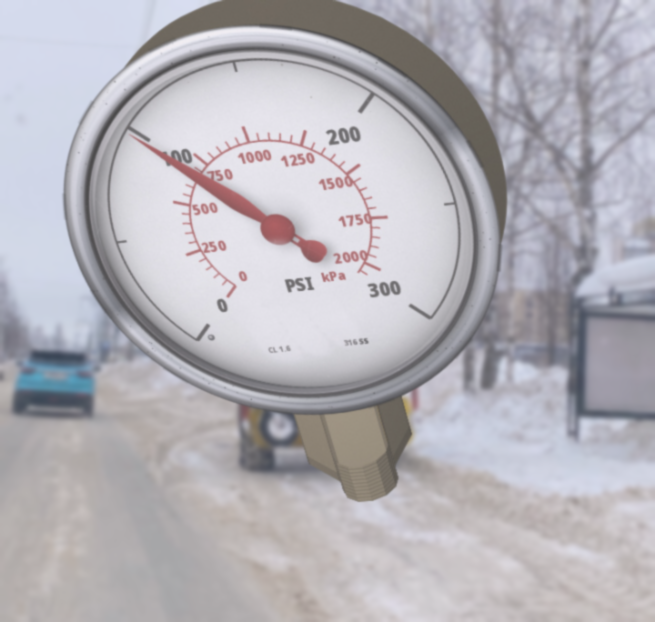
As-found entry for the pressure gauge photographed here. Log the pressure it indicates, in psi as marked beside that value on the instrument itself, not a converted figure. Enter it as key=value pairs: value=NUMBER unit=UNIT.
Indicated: value=100 unit=psi
